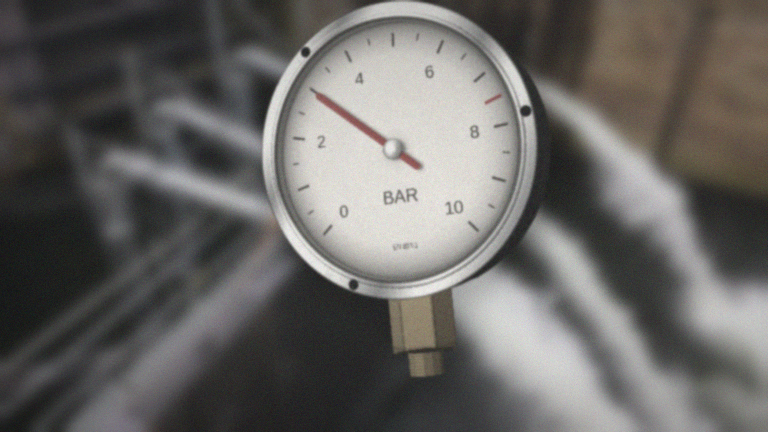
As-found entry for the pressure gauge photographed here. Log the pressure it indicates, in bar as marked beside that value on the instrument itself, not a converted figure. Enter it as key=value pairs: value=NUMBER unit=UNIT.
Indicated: value=3 unit=bar
